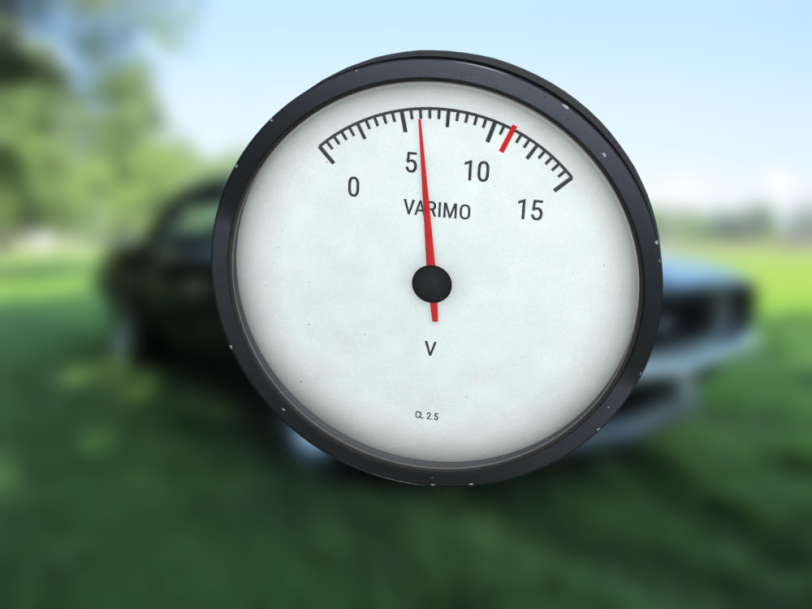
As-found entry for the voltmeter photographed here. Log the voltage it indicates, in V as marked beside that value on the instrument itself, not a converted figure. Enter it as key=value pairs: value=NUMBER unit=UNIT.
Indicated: value=6 unit=V
